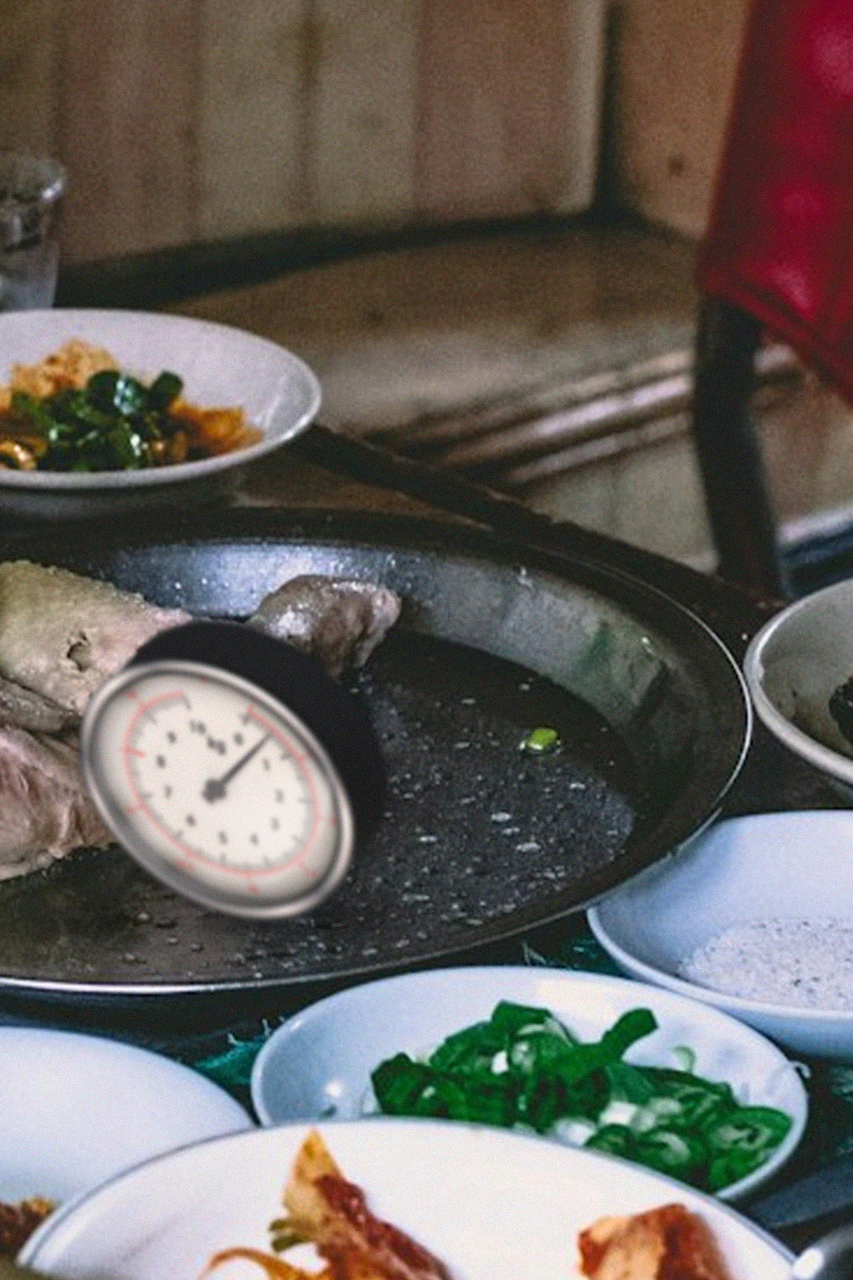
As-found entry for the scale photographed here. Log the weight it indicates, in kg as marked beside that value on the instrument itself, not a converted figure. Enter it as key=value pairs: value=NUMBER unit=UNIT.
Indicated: value=0.5 unit=kg
